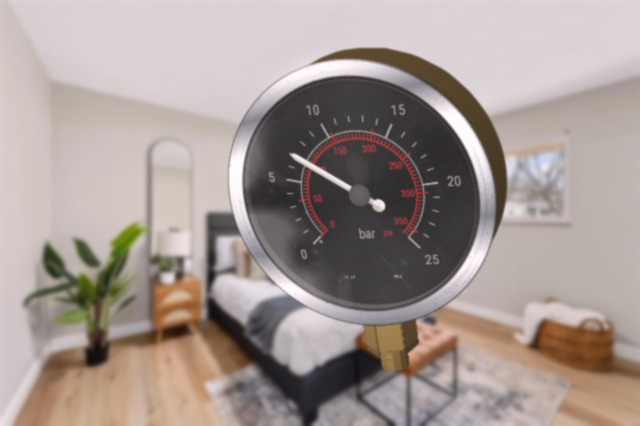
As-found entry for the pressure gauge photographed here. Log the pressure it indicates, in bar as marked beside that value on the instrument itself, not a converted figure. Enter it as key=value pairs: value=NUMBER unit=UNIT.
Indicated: value=7 unit=bar
